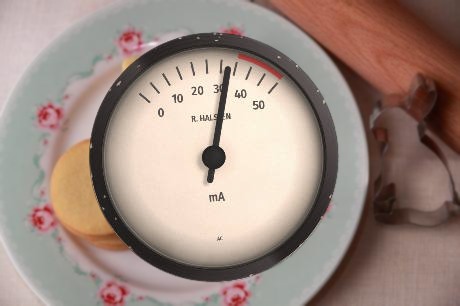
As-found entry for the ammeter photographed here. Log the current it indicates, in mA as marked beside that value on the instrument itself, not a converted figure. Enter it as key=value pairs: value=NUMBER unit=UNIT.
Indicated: value=32.5 unit=mA
